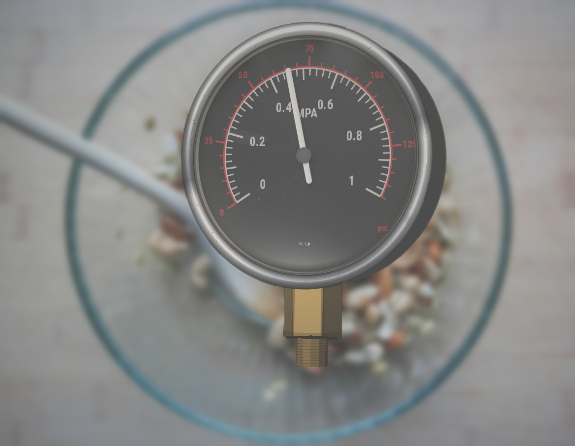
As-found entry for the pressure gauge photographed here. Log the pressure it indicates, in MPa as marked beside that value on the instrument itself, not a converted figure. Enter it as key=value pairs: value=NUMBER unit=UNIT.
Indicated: value=0.46 unit=MPa
